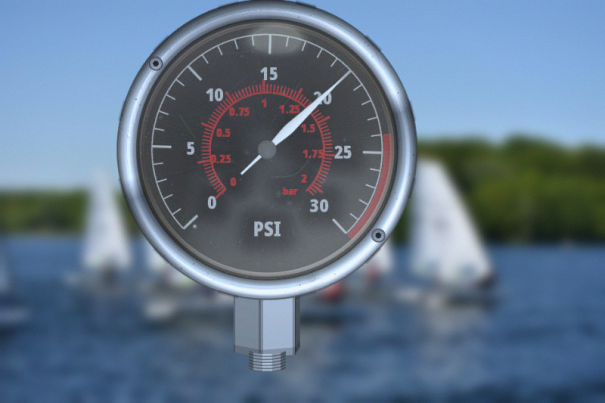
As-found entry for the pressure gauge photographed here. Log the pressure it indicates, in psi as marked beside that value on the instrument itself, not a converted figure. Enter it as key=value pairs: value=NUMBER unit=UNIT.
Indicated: value=20 unit=psi
